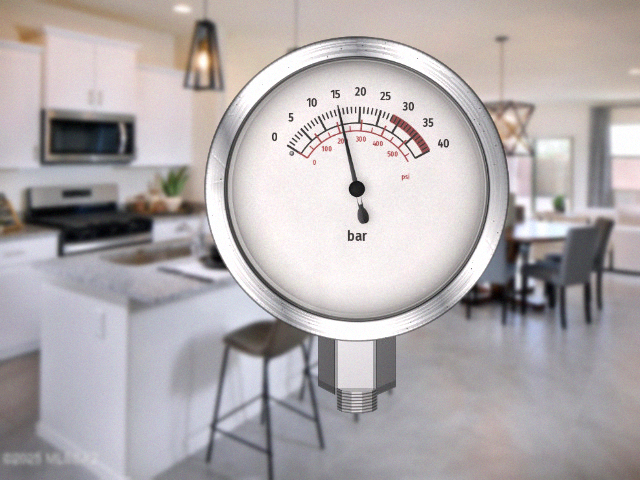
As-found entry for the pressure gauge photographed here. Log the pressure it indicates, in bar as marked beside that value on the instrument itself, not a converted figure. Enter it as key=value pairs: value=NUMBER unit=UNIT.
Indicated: value=15 unit=bar
